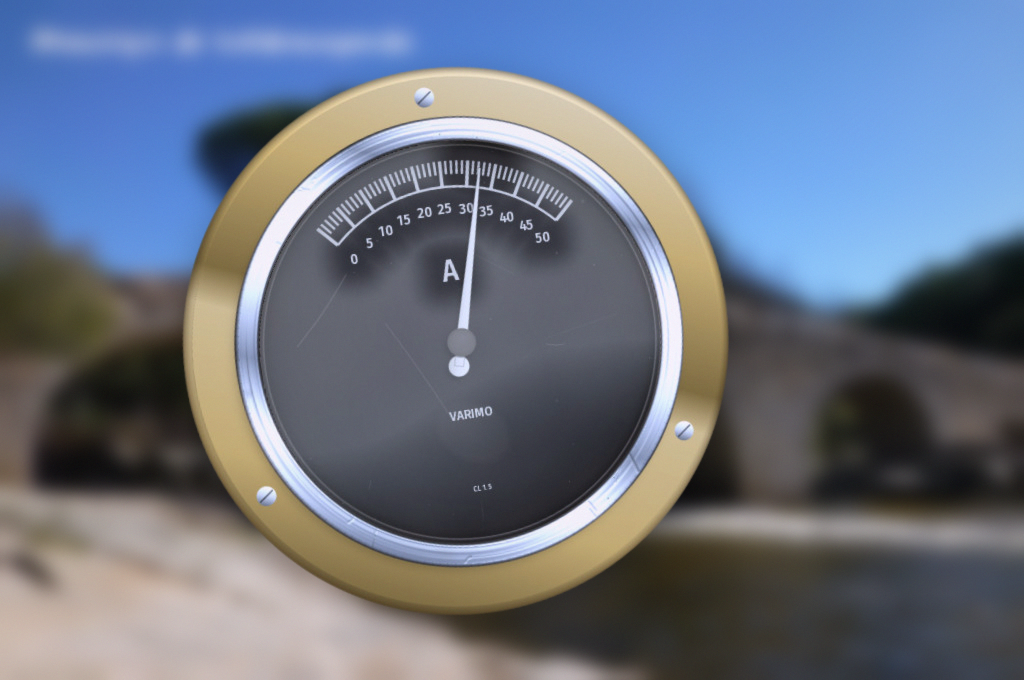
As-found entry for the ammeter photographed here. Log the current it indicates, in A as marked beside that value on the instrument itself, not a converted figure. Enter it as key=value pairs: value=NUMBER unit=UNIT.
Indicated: value=32 unit=A
